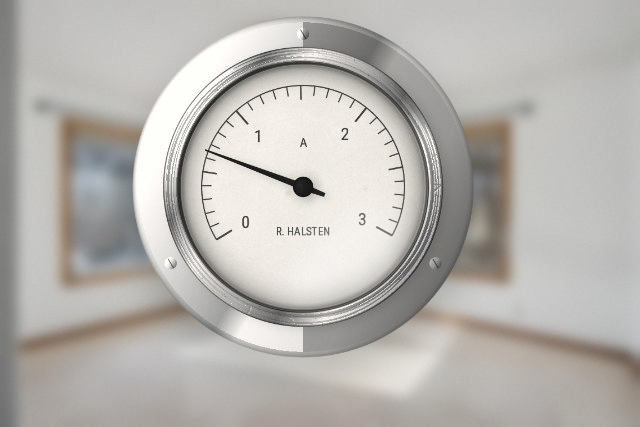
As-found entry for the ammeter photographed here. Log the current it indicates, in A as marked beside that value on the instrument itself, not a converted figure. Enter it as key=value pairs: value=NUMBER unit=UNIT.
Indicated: value=0.65 unit=A
